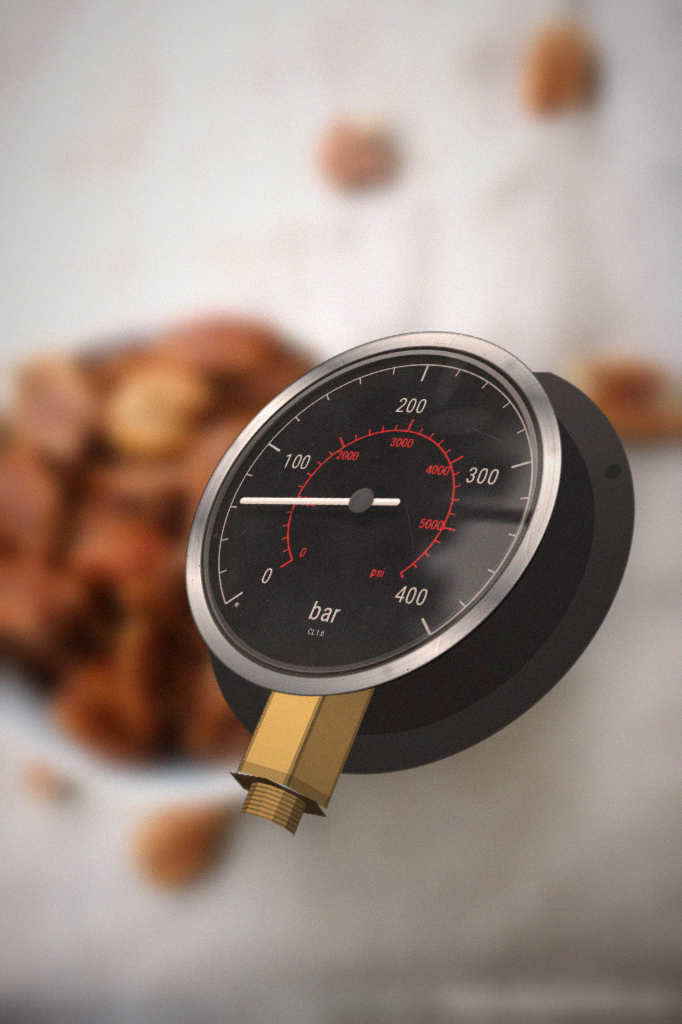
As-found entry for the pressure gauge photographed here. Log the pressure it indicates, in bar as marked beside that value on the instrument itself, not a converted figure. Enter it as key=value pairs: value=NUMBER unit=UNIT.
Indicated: value=60 unit=bar
